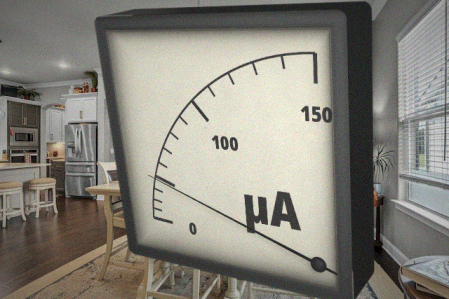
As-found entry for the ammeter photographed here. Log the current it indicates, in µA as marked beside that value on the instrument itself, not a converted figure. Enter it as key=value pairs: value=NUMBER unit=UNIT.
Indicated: value=50 unit=µA
